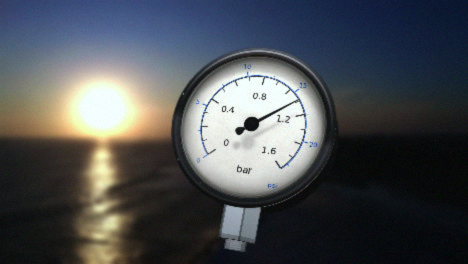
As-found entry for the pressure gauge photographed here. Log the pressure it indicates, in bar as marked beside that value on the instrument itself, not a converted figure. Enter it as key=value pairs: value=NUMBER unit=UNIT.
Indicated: value=1.1 unit=bar
